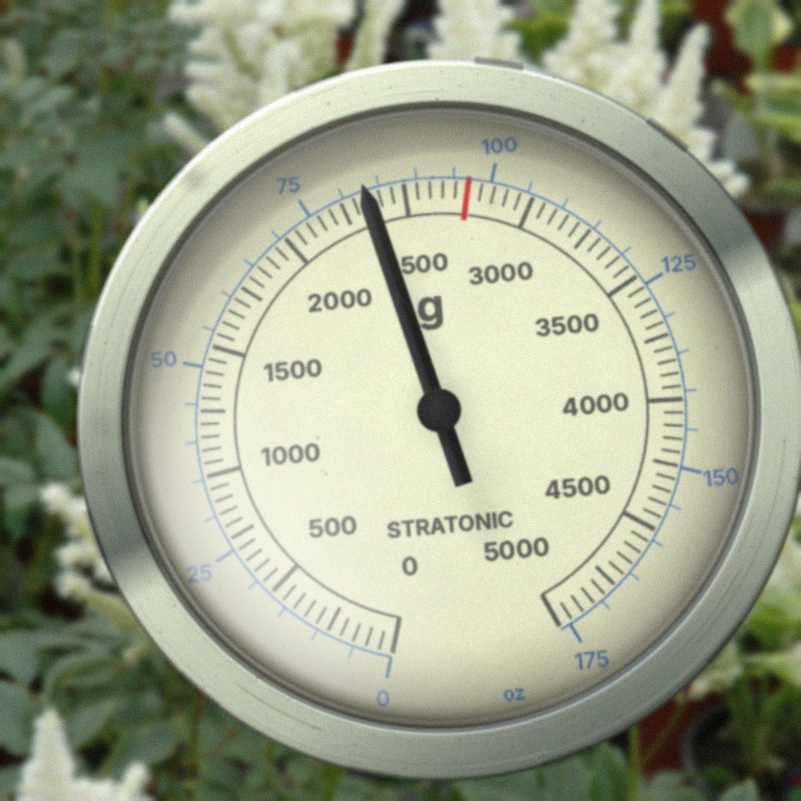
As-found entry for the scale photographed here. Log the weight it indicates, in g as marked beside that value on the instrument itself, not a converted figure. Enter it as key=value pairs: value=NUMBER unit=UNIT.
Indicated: value=2350 unit=g
